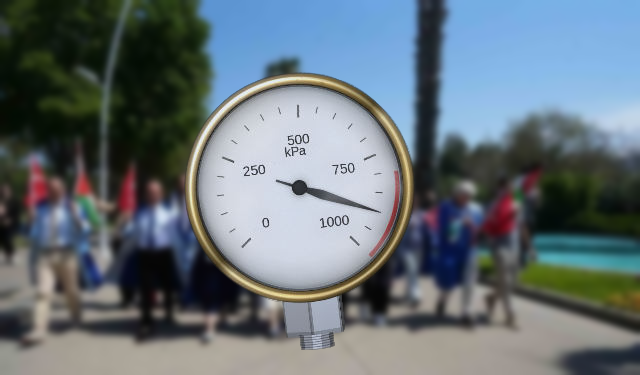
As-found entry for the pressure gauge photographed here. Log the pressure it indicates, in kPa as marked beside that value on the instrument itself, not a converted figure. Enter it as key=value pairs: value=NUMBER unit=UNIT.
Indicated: value=900 unit=kPa
